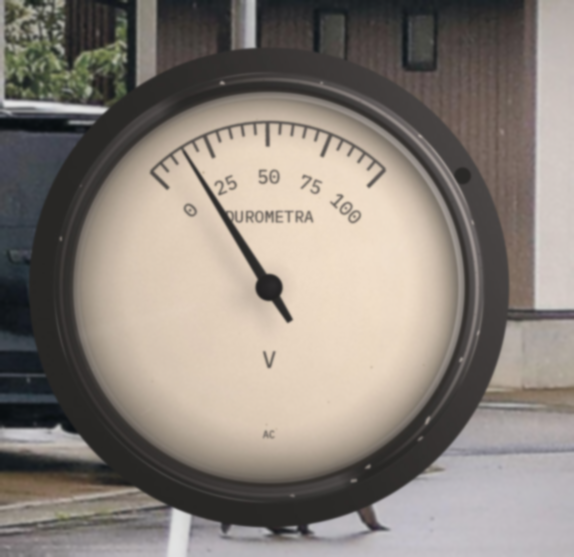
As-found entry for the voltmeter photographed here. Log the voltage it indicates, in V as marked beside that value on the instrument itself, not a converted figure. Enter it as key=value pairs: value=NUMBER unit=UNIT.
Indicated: value=15 unit=V
